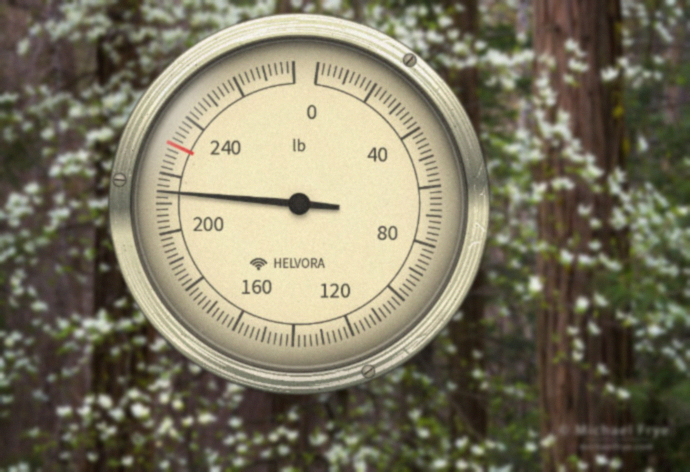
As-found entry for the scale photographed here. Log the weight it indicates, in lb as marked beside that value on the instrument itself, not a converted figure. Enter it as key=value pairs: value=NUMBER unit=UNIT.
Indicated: value=214 unit=lb
